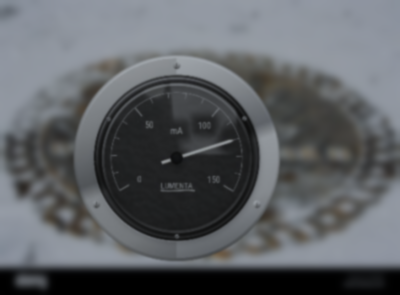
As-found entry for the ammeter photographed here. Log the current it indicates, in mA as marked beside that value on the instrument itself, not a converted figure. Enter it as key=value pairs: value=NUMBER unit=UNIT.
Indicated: value=120 unit=mA
